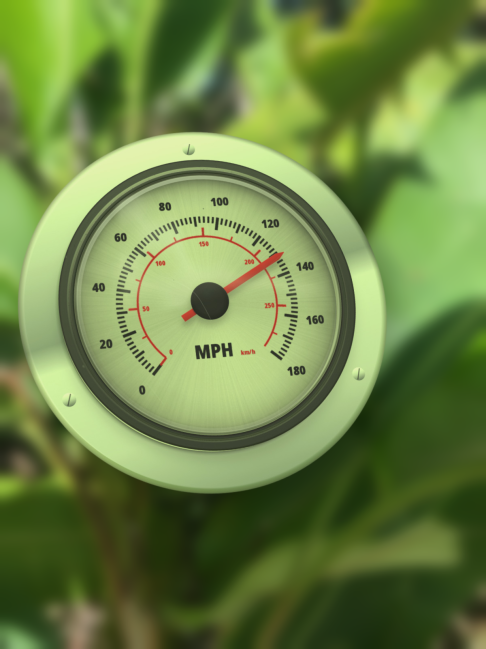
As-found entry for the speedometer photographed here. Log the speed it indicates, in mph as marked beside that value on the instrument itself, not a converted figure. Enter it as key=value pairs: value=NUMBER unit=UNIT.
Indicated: value=132 unit=mph
